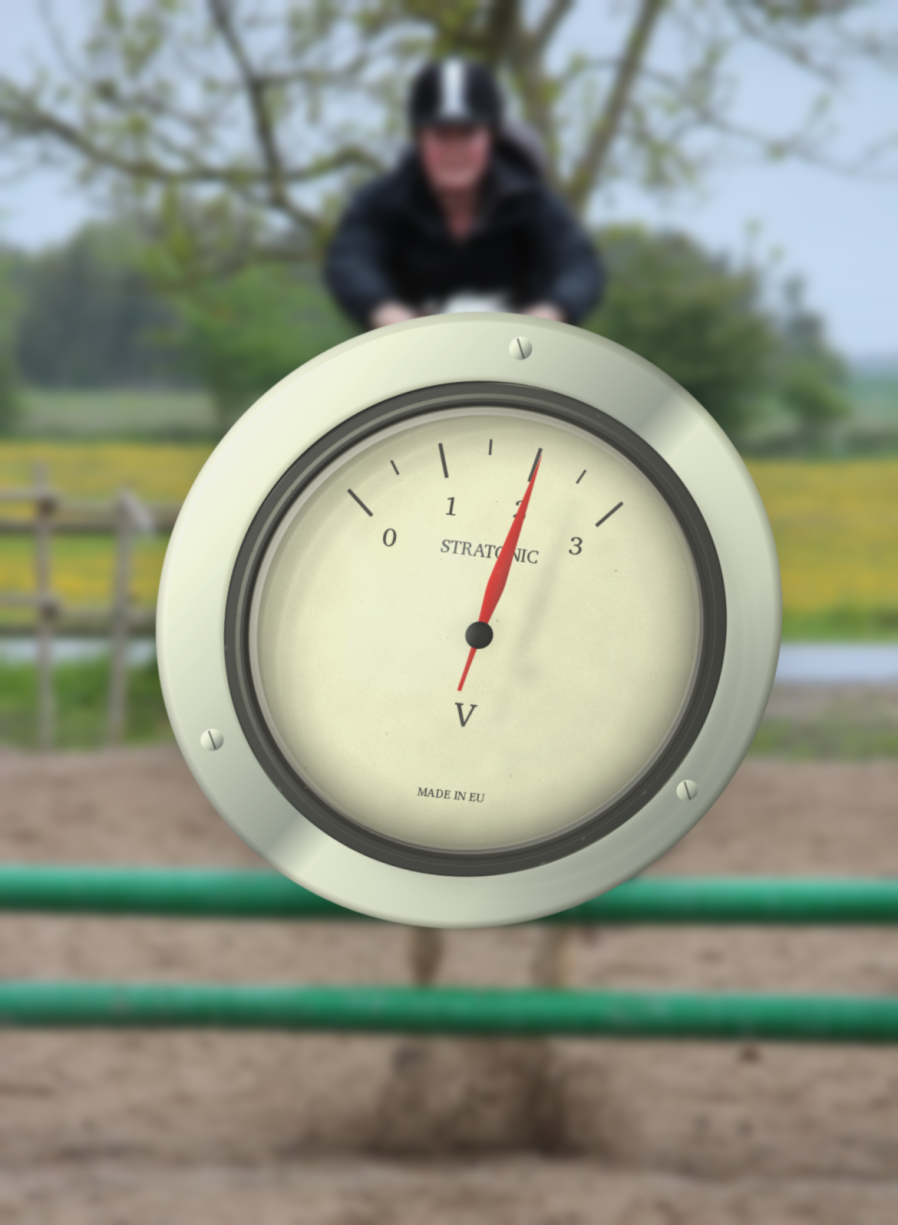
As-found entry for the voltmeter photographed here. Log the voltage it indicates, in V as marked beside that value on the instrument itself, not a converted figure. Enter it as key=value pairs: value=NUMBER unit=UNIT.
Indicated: value=2 unit=V
